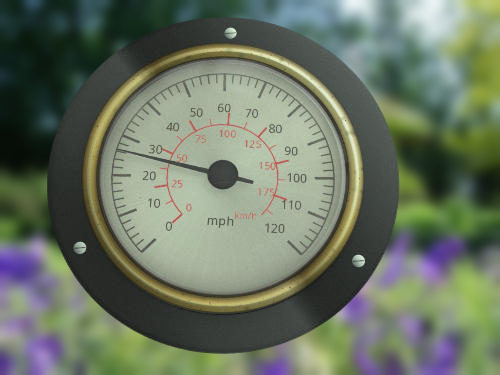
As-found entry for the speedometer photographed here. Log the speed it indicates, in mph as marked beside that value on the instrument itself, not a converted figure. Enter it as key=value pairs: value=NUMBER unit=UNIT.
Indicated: value=26 unit=mph
